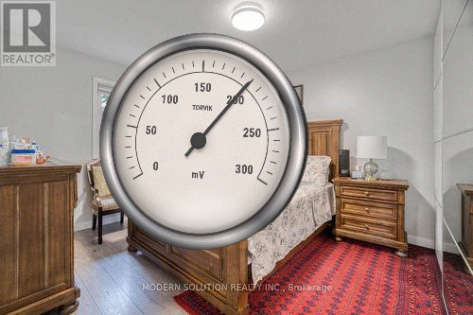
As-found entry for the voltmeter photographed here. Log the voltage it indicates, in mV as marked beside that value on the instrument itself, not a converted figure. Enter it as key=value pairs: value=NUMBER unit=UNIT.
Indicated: value=200 unit=mV
